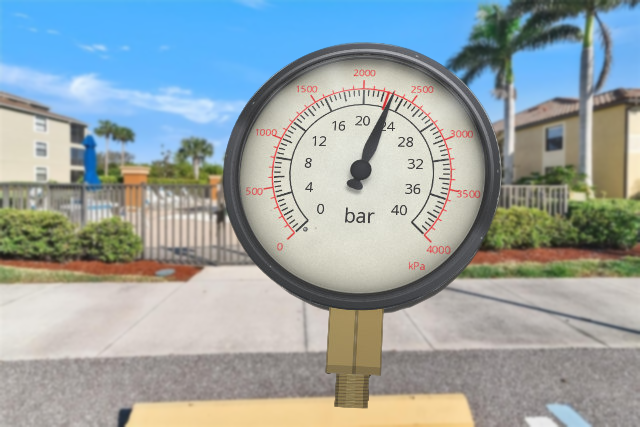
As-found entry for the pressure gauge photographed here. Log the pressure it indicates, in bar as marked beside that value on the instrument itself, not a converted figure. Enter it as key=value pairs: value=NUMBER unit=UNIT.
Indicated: value=23 unit=bar
